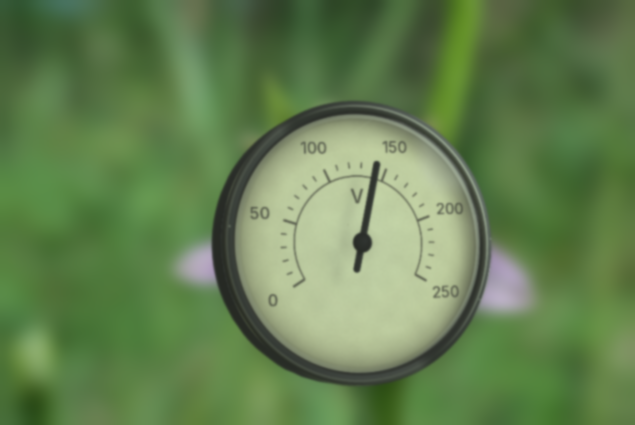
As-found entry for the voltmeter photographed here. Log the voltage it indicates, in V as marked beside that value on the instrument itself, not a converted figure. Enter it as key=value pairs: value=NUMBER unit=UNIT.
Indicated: value=140 unit=V
